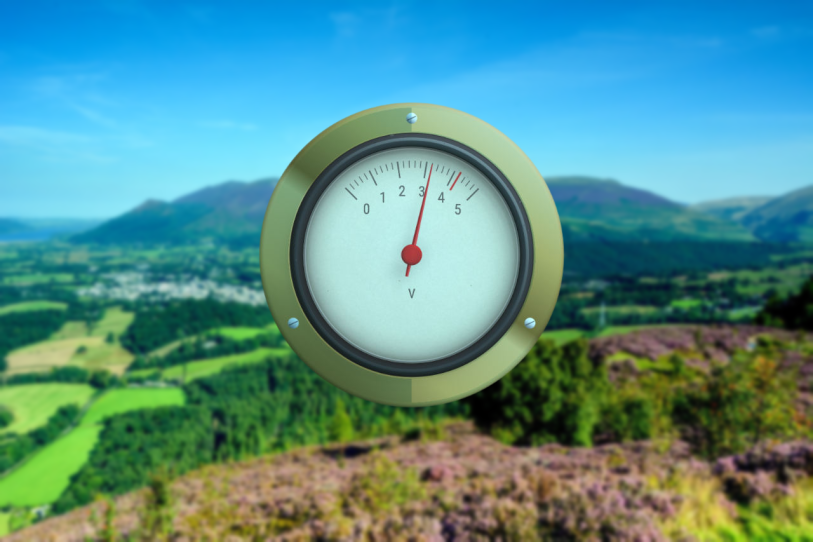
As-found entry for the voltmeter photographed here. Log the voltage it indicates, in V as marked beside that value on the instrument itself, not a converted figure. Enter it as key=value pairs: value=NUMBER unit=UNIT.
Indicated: value=3.2 unit=V
